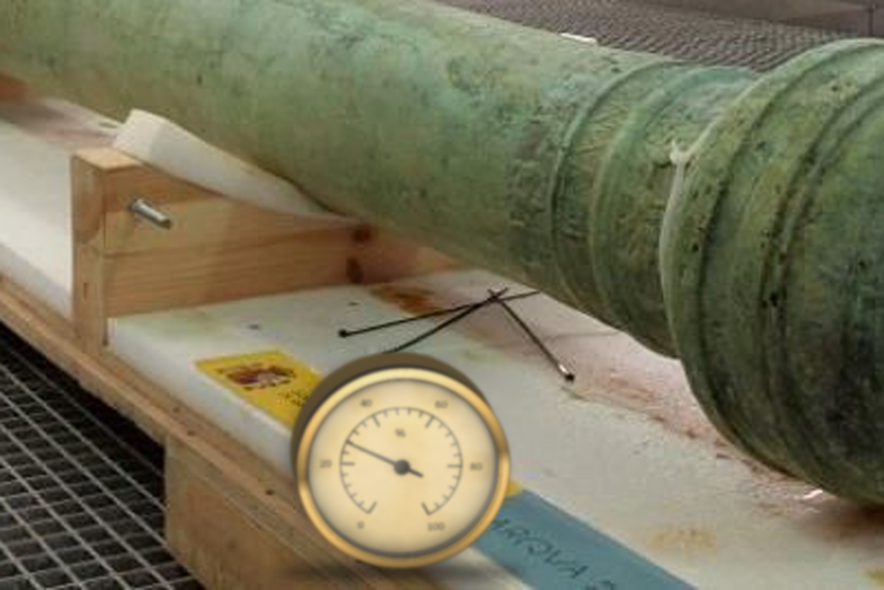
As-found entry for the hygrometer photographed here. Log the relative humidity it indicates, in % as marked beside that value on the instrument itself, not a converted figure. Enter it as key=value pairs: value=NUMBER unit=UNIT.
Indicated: value=28 unit=%
